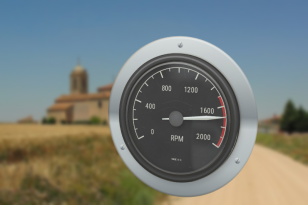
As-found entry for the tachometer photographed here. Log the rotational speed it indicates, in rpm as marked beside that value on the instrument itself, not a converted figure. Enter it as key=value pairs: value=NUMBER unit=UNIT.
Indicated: value=1700 unit=rpm
